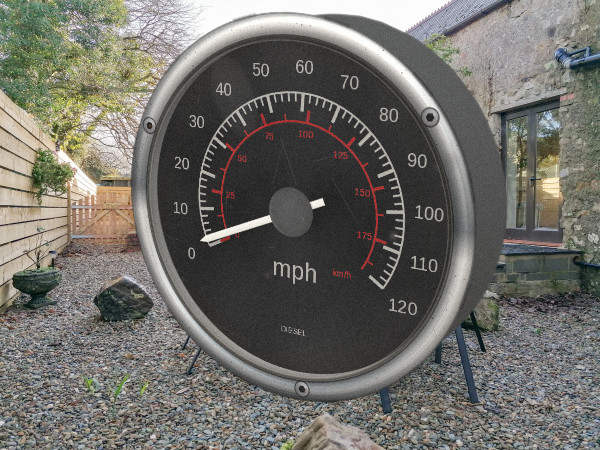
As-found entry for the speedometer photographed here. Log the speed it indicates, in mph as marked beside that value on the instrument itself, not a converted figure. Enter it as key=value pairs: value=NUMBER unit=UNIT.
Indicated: value=2 unit=mph
